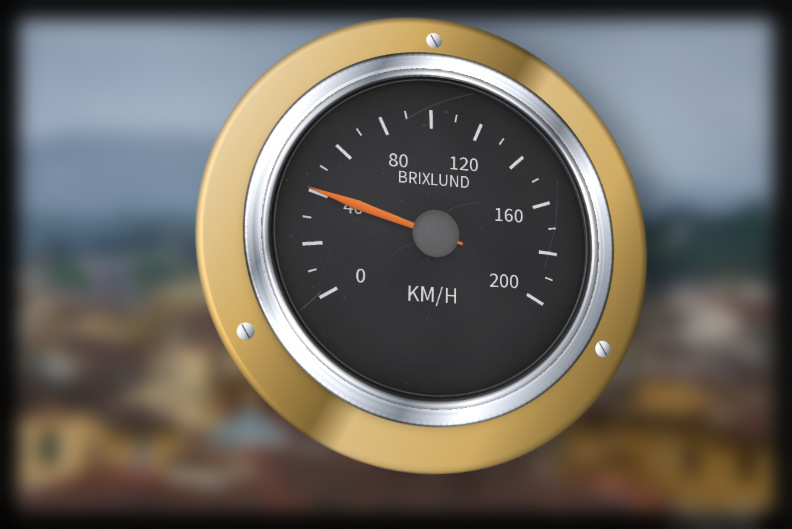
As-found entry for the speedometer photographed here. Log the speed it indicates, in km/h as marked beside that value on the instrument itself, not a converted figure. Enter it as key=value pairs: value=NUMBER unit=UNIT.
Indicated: value=40 unit=km/h
